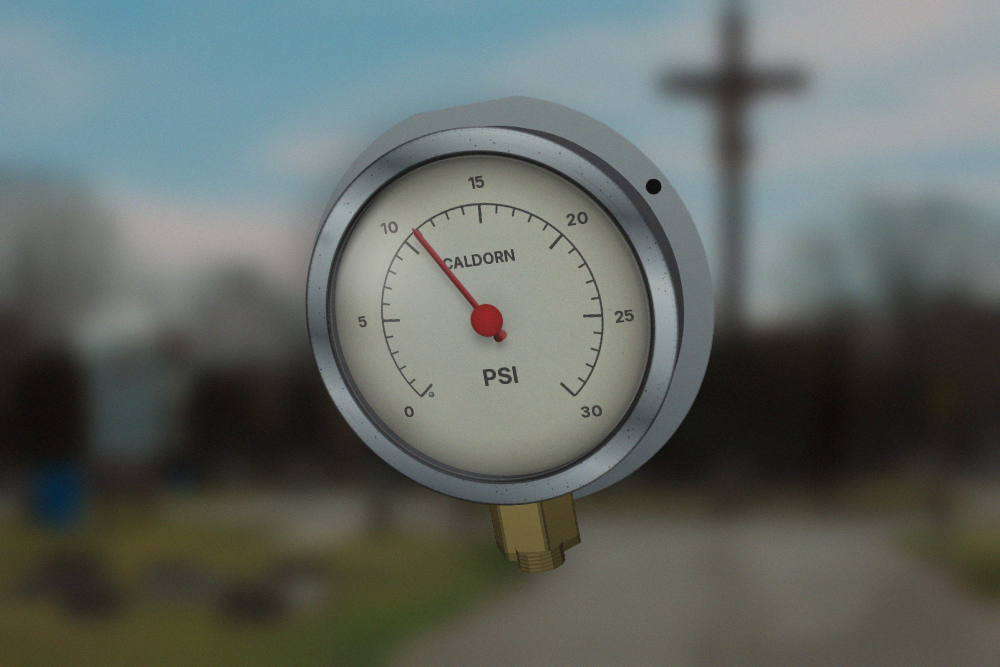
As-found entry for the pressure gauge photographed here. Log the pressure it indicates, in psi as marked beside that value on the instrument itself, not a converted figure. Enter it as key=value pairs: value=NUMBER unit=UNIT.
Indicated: value=11 unit=psi
